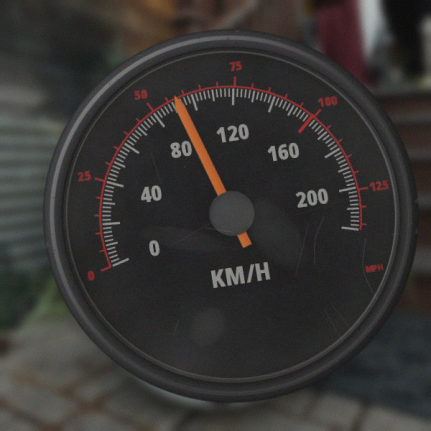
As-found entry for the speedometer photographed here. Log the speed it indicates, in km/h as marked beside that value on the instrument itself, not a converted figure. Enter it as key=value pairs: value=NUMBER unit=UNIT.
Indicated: value=92 unit=km/h
